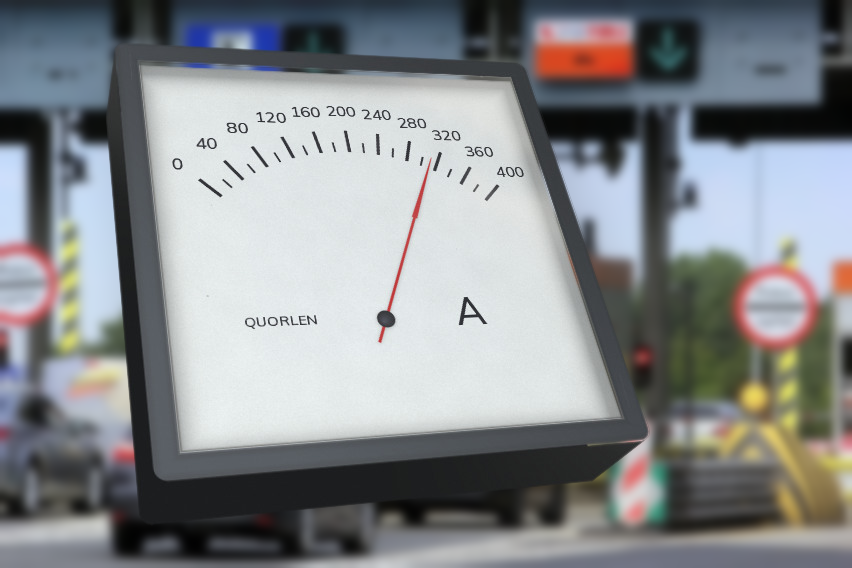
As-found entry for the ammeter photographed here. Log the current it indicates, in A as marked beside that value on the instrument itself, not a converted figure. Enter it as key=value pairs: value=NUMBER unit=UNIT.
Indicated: value=310 unit=A
